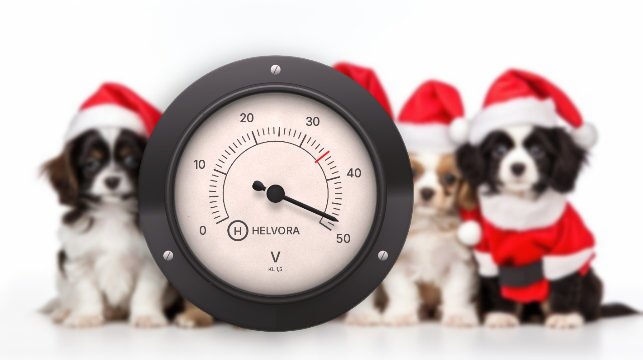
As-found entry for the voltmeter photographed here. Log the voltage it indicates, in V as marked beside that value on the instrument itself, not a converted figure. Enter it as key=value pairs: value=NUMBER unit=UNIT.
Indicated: value=48 unit=V
